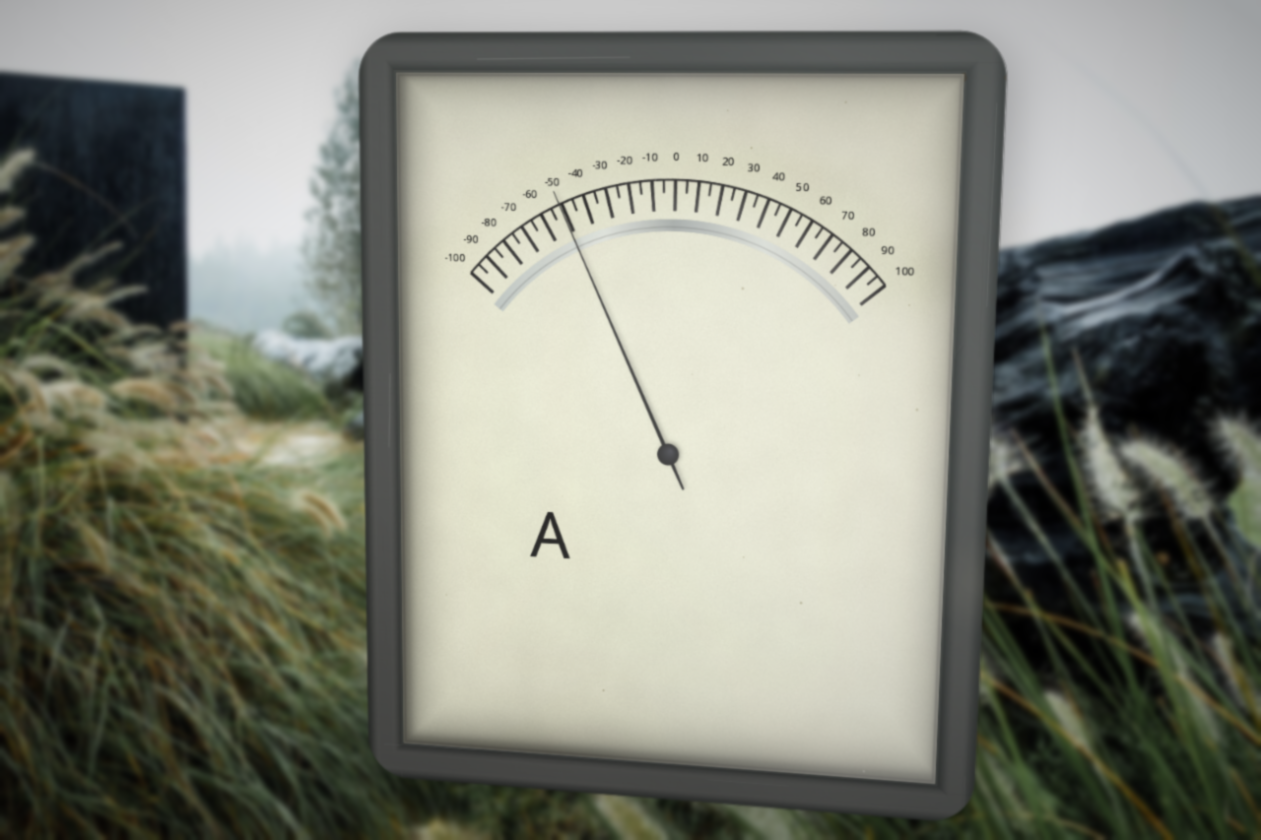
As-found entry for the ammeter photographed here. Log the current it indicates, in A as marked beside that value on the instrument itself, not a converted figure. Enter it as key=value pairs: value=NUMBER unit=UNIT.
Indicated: value=-50 unit=A
